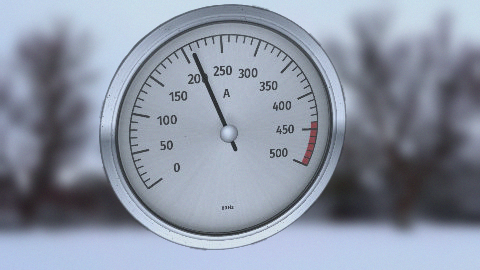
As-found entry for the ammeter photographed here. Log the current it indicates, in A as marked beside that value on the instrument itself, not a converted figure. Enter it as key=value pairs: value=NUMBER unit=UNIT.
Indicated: value=210 unit=A
